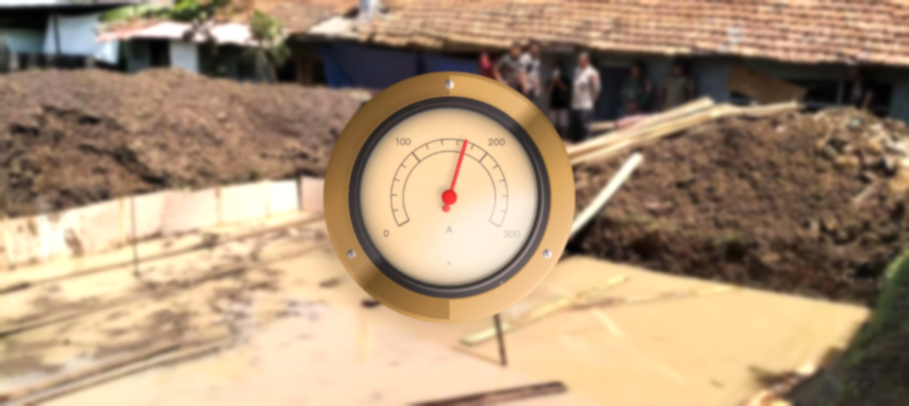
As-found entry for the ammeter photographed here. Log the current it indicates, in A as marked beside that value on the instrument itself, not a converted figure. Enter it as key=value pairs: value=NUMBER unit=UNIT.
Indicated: value=170 unit=A
